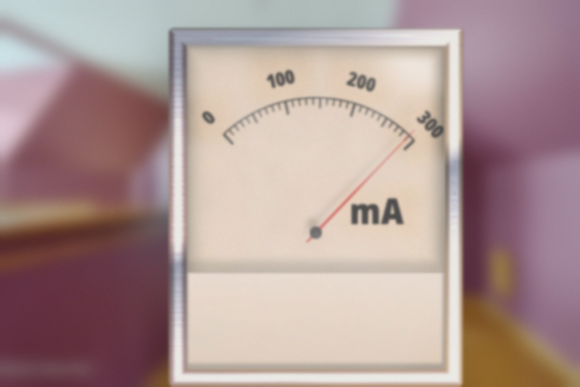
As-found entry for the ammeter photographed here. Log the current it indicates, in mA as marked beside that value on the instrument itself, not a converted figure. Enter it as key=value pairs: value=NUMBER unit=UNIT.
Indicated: value=290 unit=mA
